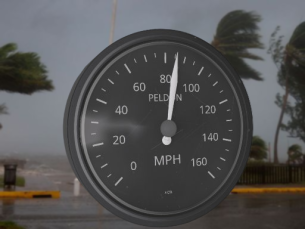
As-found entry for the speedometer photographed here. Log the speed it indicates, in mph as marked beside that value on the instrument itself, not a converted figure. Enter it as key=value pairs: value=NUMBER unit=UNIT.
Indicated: value=85 unit=mph
